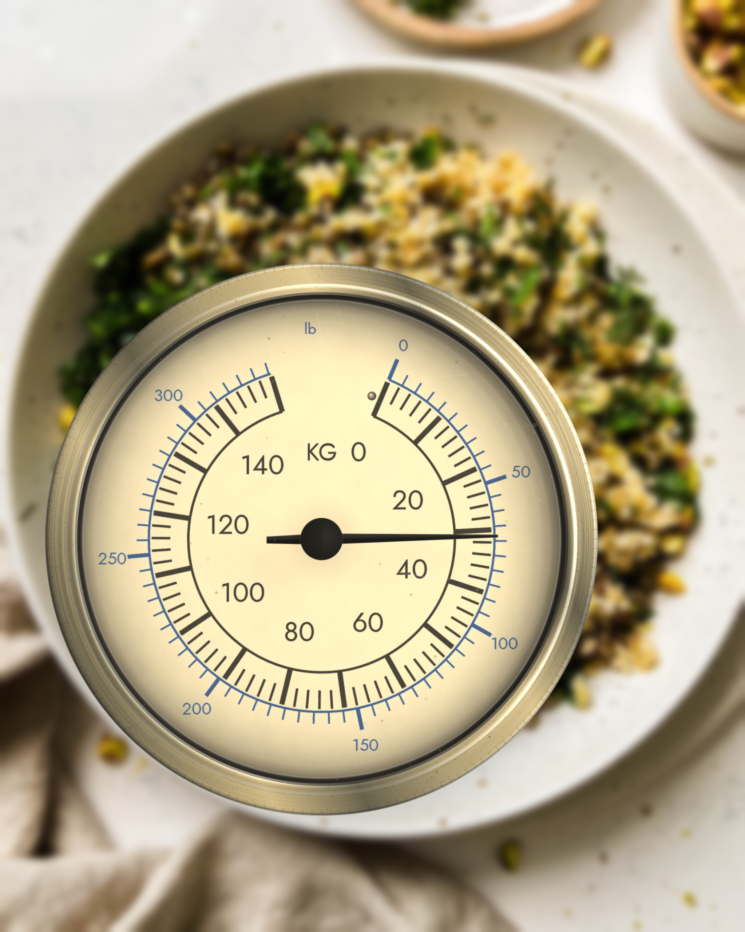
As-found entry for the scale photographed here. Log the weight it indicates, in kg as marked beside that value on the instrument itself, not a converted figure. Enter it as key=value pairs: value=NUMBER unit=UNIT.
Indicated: value=31 unit=kg
